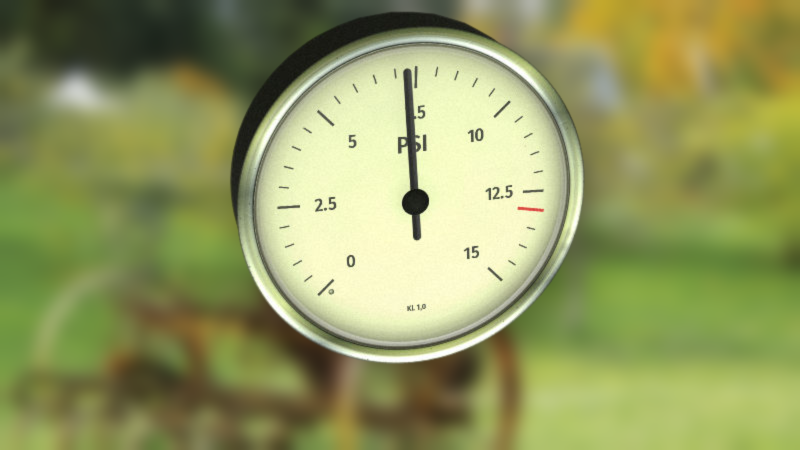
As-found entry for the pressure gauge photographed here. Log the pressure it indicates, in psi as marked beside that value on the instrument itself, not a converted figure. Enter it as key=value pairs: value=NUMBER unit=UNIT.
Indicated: value=7.25 unit=psi
